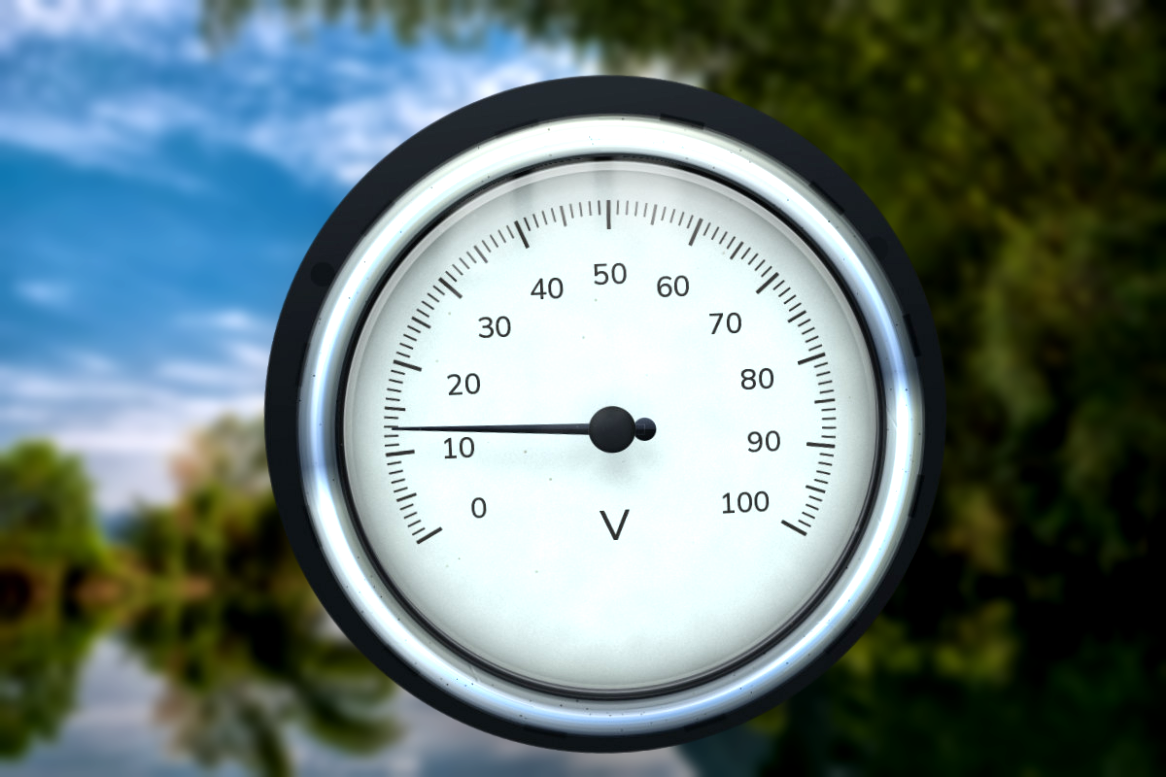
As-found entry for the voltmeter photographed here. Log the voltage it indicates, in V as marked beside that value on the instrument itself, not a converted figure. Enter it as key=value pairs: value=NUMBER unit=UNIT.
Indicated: value=13 unit=V
